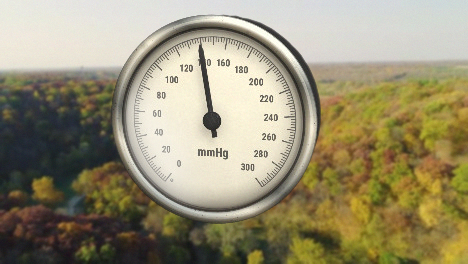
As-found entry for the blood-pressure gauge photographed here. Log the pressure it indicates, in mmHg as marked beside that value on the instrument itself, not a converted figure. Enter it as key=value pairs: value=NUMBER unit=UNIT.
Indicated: value=140 unit=mmHg
